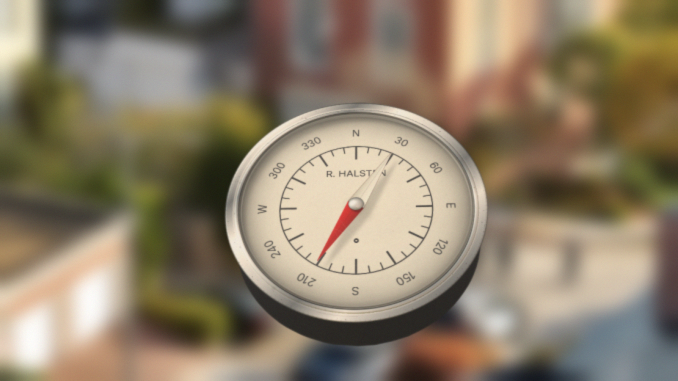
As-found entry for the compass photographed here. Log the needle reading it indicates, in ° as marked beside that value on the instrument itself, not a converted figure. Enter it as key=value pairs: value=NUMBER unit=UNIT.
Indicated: value=210 unit=°
